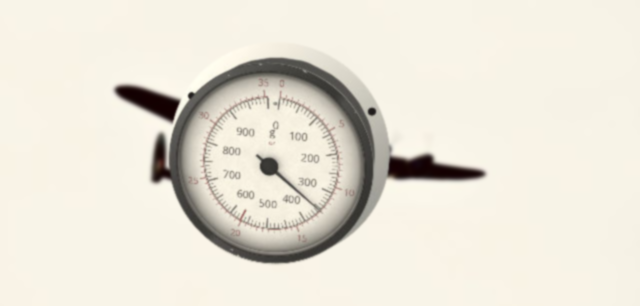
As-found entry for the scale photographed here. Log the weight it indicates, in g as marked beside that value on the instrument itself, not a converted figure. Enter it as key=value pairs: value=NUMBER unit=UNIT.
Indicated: value=350 unit=g
